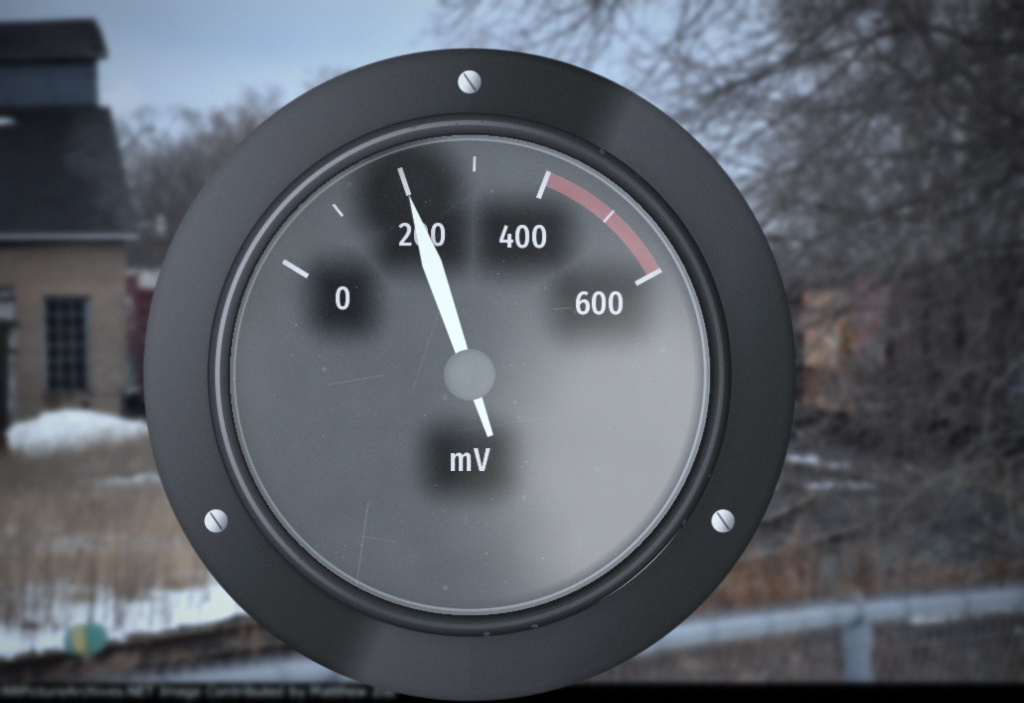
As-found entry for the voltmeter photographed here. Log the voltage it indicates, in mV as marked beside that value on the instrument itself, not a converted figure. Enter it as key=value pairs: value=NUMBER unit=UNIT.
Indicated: value=200 unit=mV
